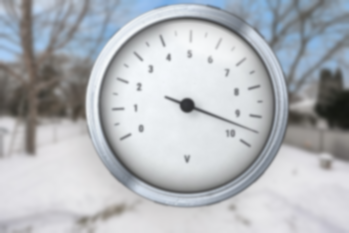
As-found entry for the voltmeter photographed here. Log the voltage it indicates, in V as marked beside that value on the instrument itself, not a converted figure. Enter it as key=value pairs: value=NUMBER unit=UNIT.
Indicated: value=9.5 unit=V
